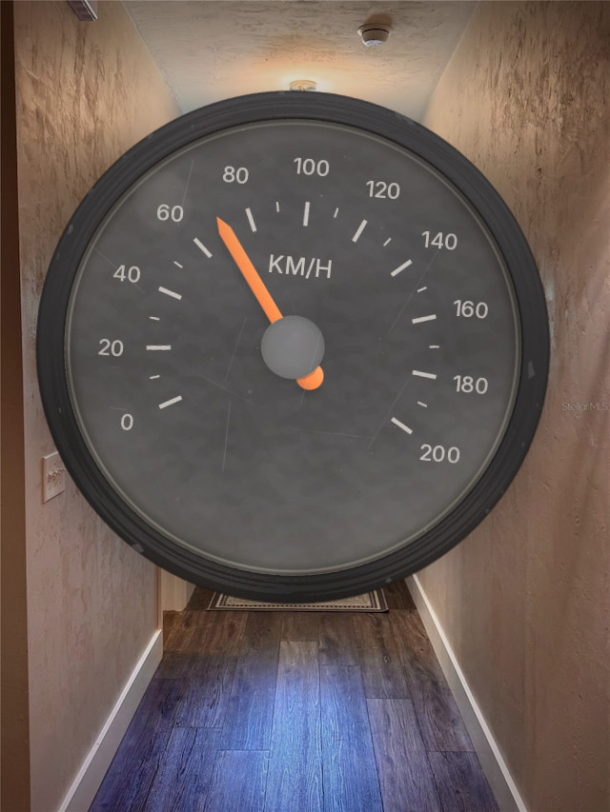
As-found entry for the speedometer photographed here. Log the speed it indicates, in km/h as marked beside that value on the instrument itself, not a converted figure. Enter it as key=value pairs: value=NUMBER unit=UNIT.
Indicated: value=70 unit=km/h
